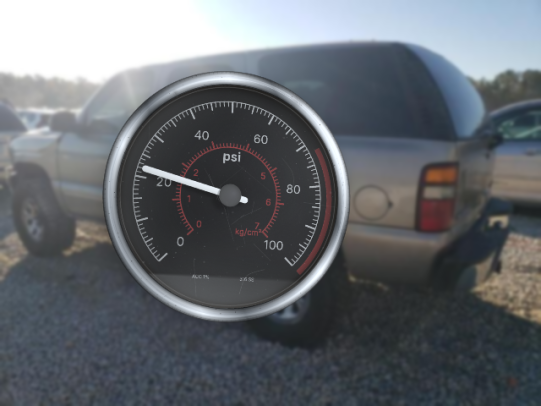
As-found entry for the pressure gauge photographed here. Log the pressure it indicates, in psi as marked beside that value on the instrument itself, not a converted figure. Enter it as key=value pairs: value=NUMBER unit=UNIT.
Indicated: value=22 unit=psi
